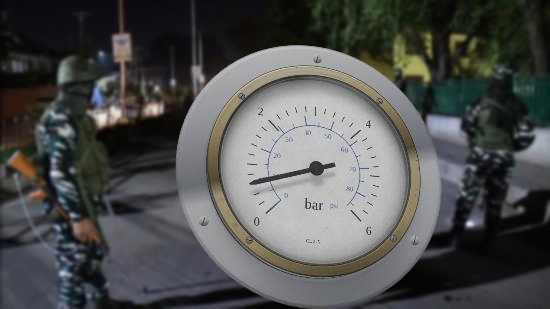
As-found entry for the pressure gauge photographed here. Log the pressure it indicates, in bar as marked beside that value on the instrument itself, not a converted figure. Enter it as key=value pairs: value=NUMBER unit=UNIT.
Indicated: value=0.6 unit=bar
